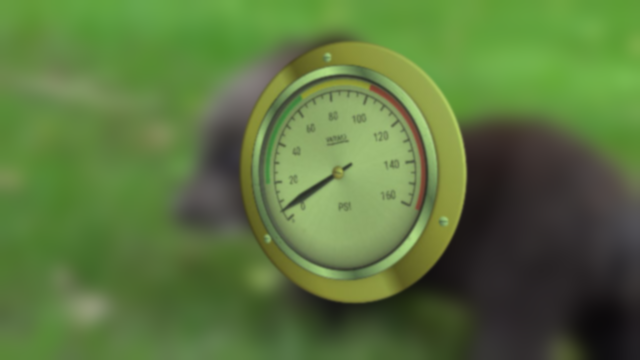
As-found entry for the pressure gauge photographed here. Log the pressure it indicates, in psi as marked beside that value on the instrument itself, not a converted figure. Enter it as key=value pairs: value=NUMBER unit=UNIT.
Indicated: value=5 unit=psi
